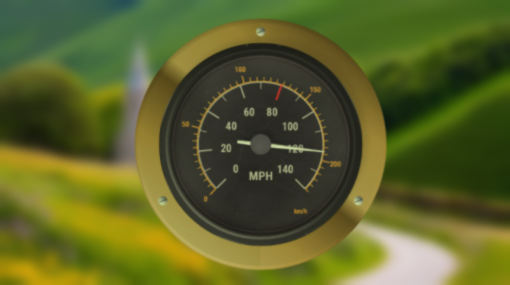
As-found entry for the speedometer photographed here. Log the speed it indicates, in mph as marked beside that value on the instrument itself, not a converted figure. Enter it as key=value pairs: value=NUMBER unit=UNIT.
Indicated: value=120 unit=mph
